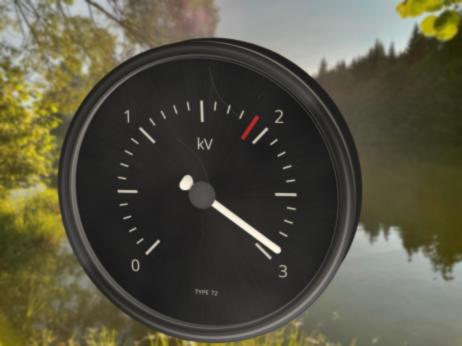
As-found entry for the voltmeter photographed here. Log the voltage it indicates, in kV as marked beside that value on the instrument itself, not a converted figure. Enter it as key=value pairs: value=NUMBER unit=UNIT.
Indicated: value=2.9 unit=kV
